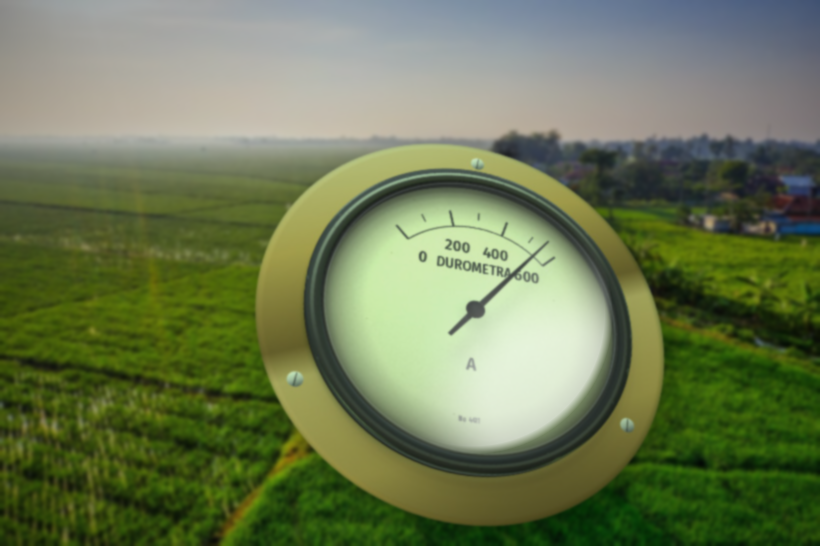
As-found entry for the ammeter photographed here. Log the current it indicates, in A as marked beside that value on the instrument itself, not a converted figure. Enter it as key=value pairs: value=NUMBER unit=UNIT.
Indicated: value=550 unit=A
